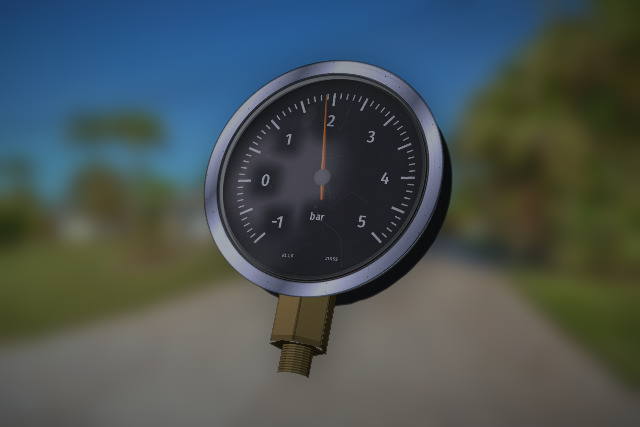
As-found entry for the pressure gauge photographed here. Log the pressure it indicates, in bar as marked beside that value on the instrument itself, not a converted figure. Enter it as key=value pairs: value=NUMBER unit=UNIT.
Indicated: value=1.9 unit=bar
